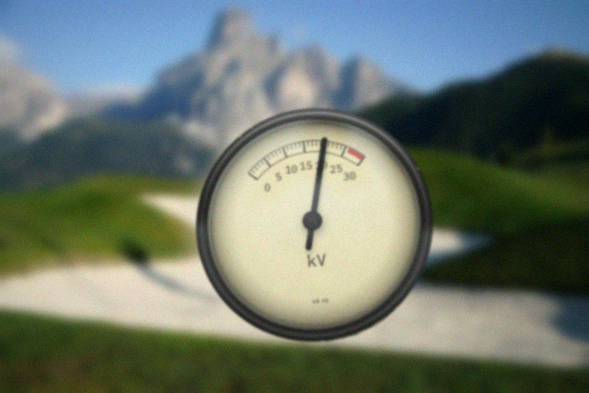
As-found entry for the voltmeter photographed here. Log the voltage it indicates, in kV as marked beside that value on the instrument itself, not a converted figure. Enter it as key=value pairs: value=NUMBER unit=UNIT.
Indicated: value=20 unit=kV
